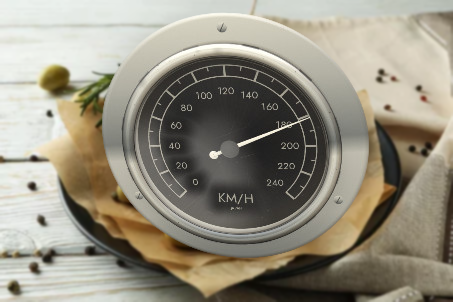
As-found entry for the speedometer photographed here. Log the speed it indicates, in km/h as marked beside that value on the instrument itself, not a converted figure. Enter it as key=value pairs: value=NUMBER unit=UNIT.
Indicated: value=180 unit=km/h
